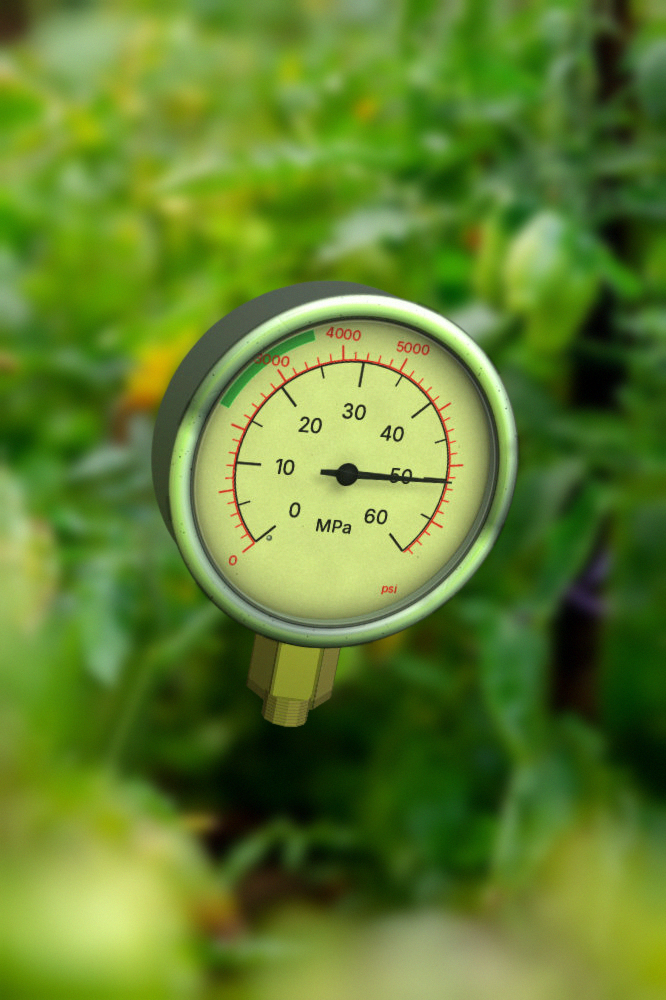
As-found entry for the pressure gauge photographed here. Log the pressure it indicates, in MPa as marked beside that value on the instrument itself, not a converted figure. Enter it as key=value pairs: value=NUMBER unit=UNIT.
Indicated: value=50 unit=MPa
